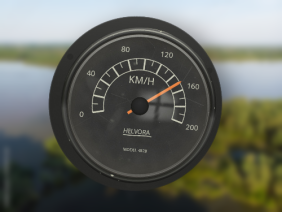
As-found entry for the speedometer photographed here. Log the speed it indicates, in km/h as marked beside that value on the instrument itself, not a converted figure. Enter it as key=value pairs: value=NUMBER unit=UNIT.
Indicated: value=150 unit=km/h
